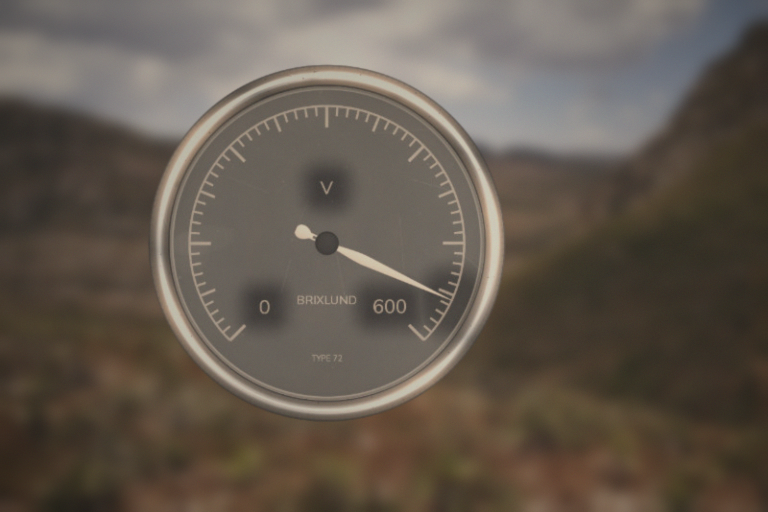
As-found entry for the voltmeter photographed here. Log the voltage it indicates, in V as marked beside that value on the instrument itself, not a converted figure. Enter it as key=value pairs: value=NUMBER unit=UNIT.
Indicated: value=555 unit=V
